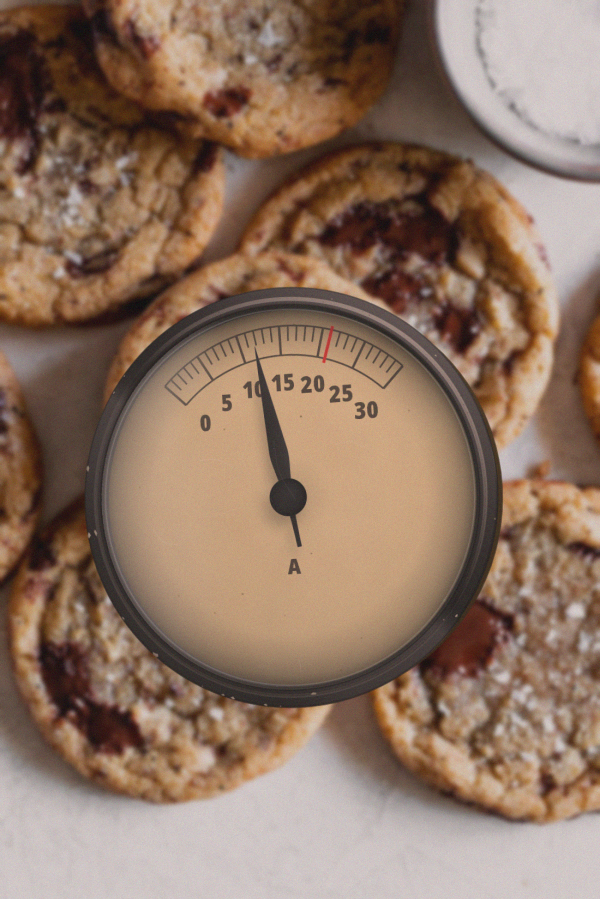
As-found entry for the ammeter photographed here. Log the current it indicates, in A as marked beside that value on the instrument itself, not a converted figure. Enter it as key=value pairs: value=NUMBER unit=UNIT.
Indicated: value=12 unit=A
